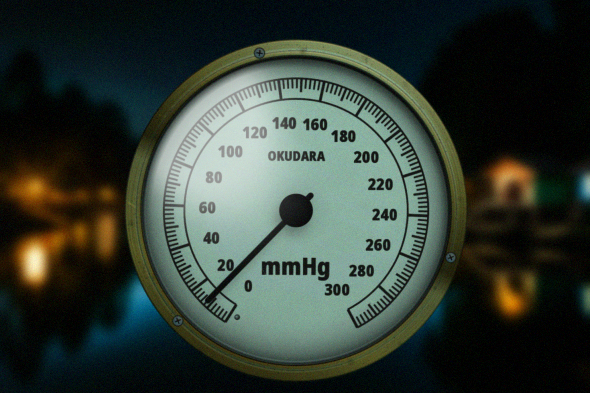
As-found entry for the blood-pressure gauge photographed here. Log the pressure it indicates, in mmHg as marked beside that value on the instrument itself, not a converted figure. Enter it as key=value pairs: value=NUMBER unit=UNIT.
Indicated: value=12 unit=mmHg
